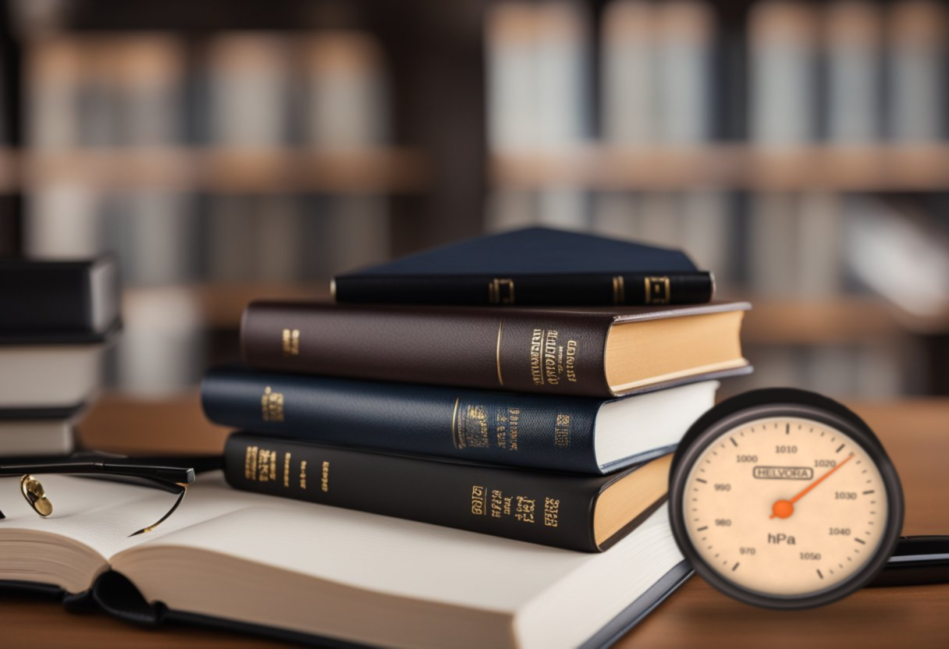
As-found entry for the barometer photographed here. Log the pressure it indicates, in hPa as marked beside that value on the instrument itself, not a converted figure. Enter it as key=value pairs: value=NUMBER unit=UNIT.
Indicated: value=1022 unit=hPa
